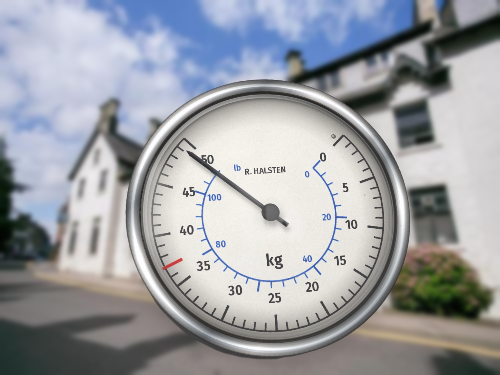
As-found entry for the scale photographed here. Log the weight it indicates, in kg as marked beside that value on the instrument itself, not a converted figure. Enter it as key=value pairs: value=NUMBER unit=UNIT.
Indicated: value=49 unit=kg
